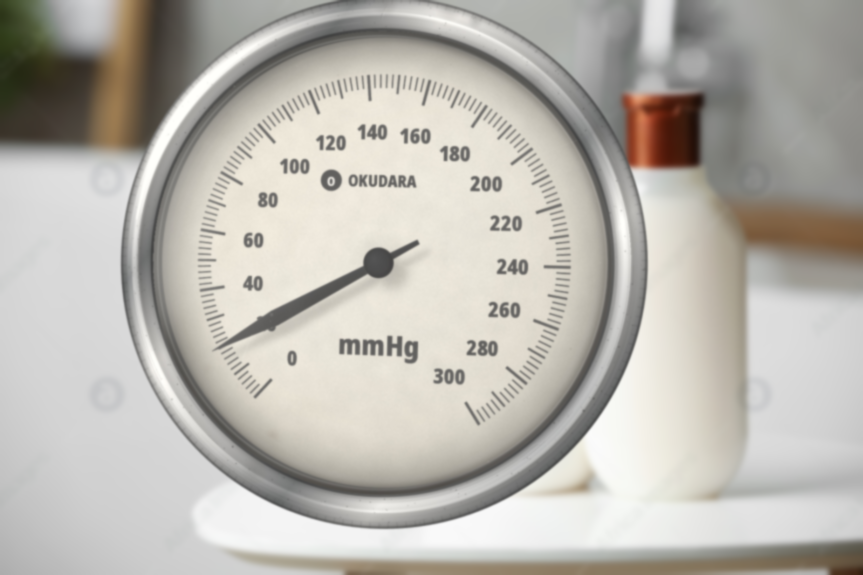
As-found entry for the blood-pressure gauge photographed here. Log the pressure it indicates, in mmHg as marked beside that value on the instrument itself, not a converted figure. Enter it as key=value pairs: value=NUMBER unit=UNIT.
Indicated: value=20 unit=mmHg
